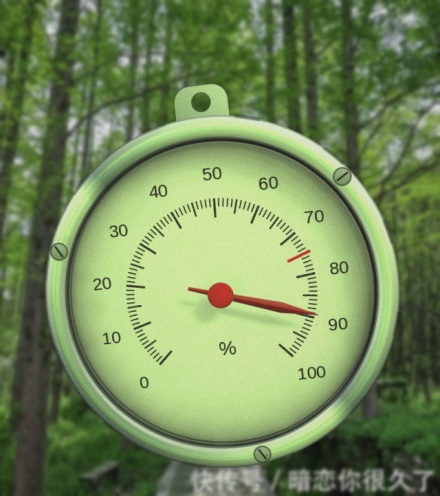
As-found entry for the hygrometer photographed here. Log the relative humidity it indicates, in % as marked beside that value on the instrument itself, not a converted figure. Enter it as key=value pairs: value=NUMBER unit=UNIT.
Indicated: value=89 unit=%
